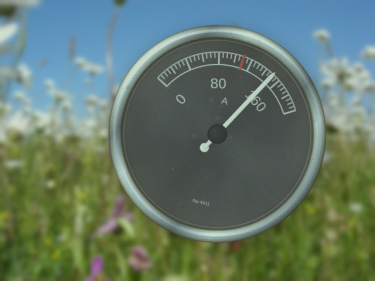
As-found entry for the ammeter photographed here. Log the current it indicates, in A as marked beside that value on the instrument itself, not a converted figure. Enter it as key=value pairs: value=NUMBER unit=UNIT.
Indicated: value=150 unit=A
